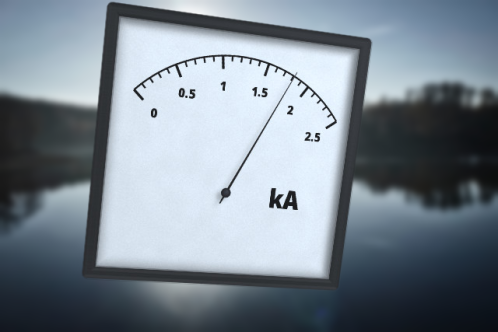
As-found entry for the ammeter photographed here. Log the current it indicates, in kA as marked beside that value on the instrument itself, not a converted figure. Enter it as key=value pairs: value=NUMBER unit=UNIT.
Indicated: value=1.8 unit=kA
